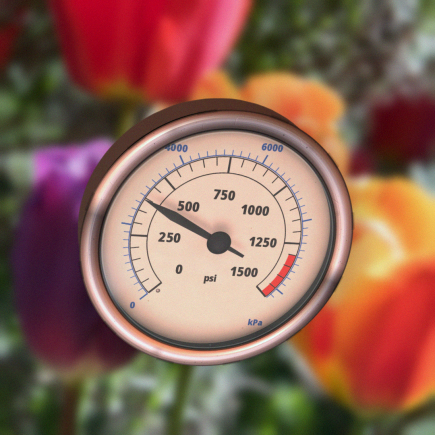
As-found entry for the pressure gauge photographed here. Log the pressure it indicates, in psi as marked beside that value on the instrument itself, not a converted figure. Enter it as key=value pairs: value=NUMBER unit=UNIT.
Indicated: value=400 unit=psi
